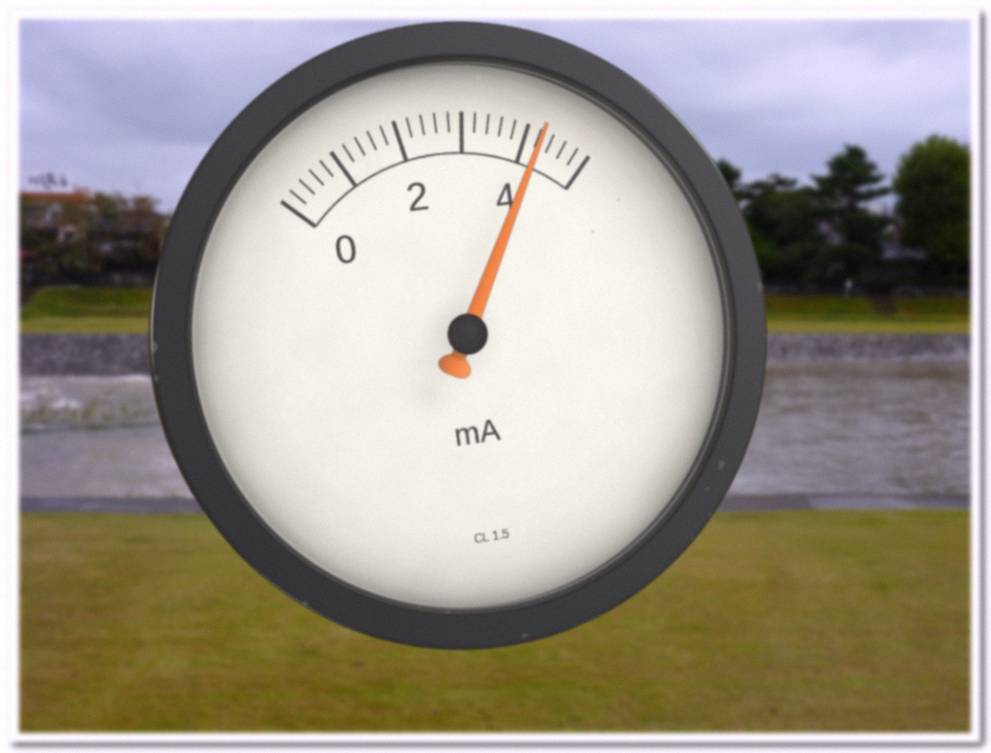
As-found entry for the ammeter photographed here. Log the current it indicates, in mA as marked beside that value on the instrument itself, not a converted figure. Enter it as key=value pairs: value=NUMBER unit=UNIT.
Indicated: value=4.2 unit=mA
